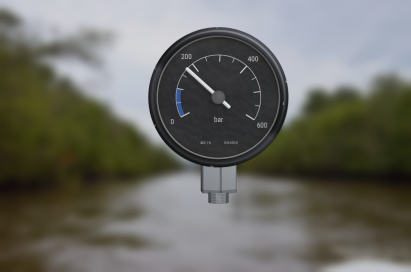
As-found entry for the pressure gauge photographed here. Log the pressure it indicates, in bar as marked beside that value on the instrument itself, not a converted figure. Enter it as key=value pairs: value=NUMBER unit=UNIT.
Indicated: value=175 unit=bar
